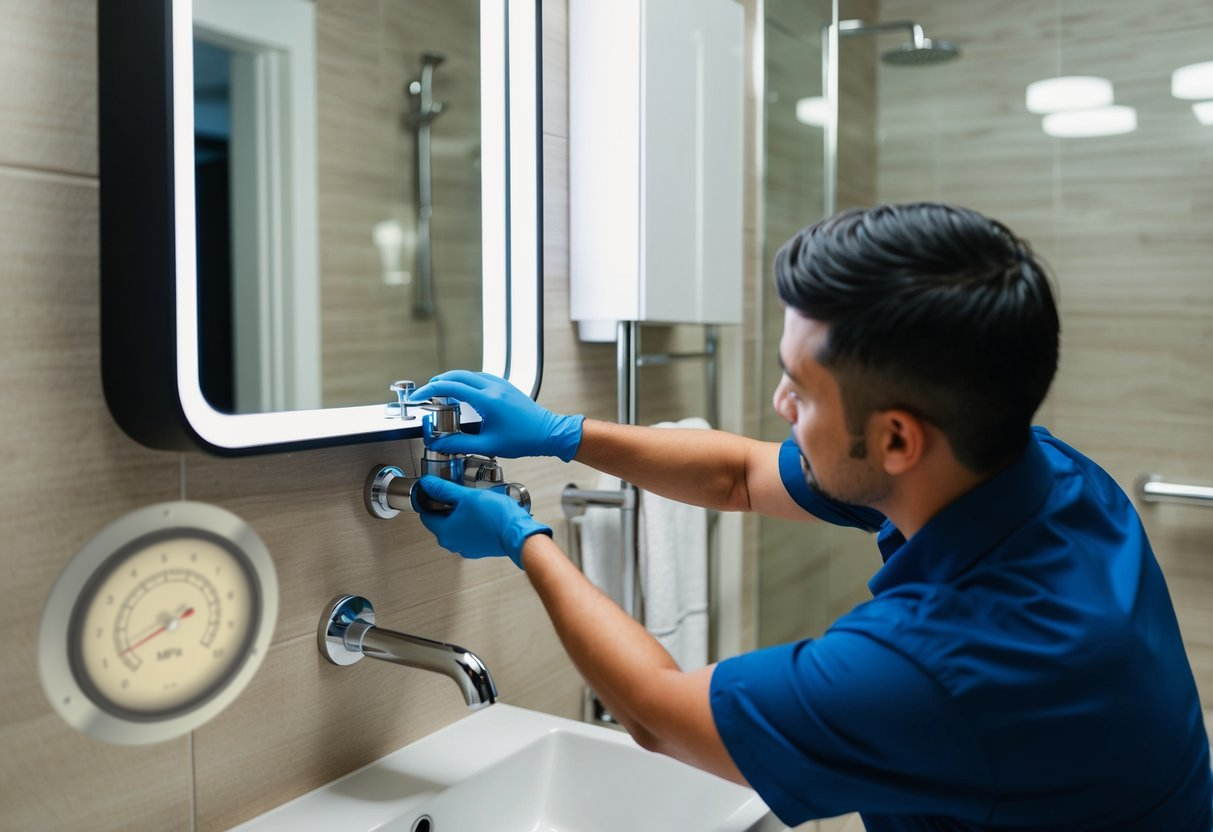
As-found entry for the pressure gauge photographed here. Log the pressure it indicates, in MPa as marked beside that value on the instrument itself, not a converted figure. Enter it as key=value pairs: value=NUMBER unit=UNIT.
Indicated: value=1 unit=MPa
